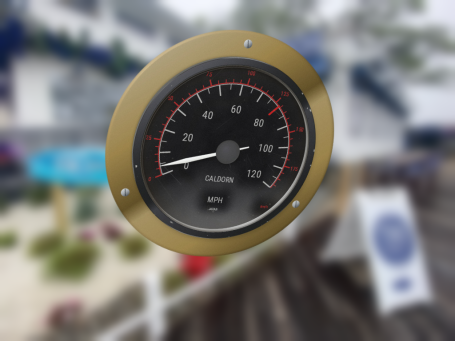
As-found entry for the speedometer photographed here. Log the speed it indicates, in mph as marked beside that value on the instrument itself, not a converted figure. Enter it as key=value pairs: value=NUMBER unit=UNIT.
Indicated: value=5 unit=mph
